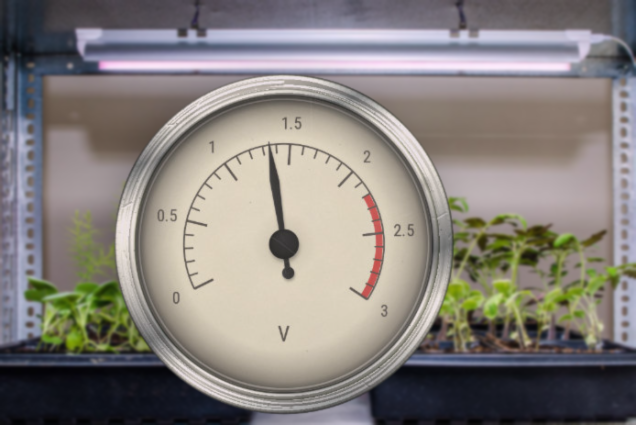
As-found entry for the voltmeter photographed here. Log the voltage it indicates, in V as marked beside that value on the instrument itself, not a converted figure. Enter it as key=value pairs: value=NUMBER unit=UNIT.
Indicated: value=1.35 unit=V
